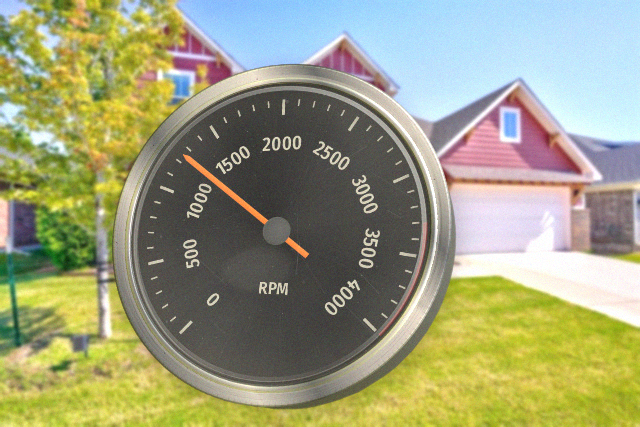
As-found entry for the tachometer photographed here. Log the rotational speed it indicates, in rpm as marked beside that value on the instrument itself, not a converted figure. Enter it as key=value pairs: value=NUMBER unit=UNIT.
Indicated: value=1250 unit=rpm
